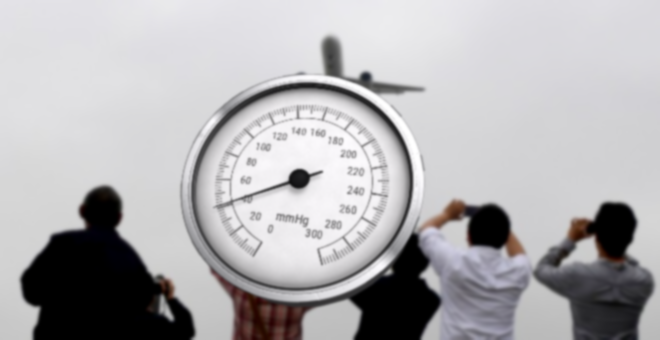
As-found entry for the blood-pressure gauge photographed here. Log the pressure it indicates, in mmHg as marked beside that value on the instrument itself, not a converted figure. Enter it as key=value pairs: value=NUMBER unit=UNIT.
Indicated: value=40 unit=mmHg
